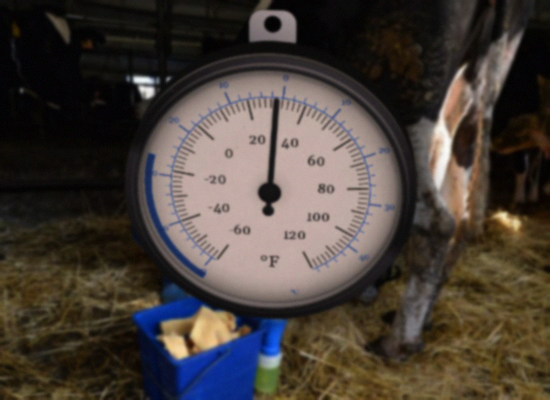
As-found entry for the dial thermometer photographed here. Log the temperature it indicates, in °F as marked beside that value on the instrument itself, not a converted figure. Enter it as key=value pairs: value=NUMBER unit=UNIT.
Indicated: value=30 unit=°F
